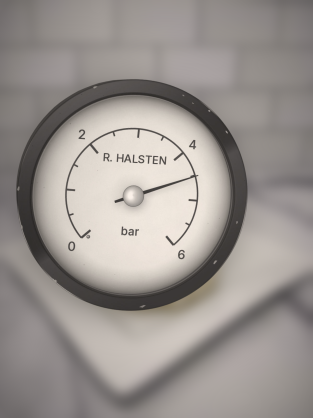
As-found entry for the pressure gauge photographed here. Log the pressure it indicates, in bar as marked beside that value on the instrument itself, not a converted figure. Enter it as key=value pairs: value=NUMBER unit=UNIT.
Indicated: value=4.5 unit=bar
